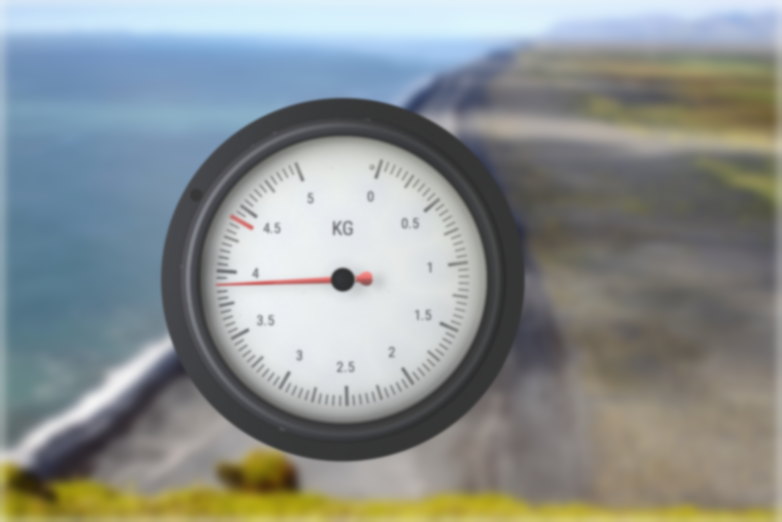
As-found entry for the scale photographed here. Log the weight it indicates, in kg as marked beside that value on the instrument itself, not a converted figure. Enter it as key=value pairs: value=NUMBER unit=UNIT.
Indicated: value=3.9 unit=kg
